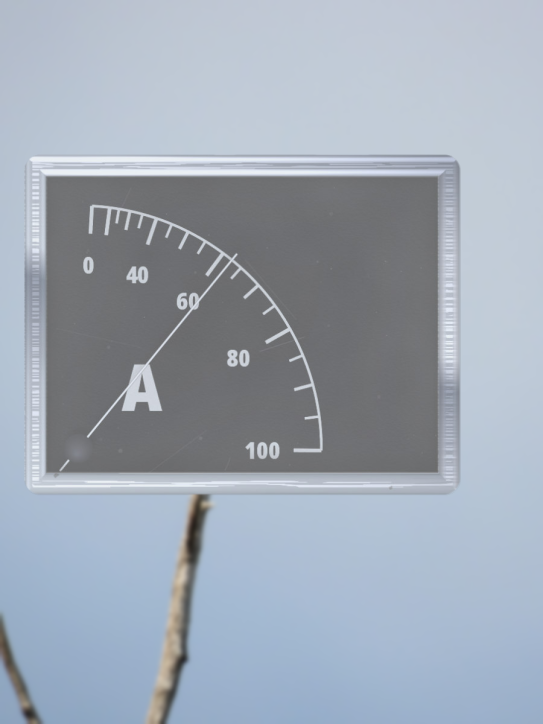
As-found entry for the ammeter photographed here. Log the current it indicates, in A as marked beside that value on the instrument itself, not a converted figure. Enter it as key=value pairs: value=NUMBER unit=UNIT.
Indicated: value=62.5 unit=A
